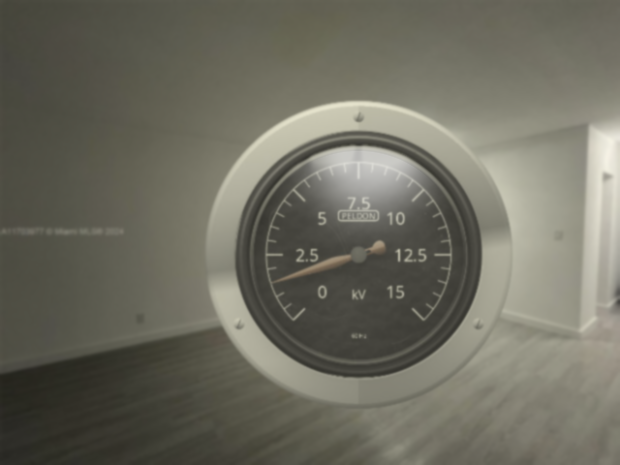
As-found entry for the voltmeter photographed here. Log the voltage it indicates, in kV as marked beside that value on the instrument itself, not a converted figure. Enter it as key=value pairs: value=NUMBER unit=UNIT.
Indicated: value=1.5 unit=kV
